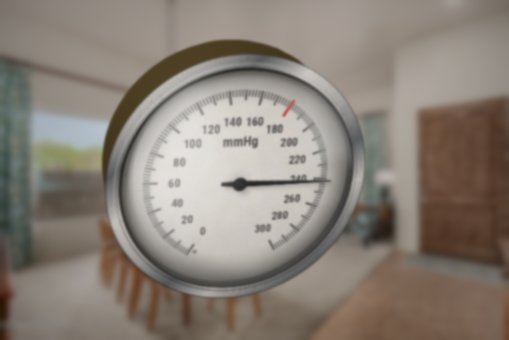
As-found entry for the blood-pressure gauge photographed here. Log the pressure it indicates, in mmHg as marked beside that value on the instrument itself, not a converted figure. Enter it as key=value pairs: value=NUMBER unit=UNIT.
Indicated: value=240 unit=mmHg
